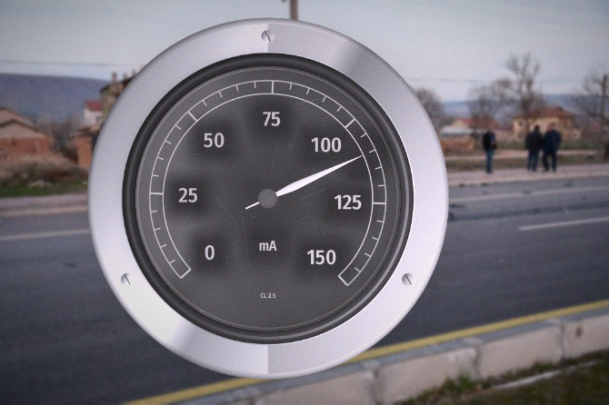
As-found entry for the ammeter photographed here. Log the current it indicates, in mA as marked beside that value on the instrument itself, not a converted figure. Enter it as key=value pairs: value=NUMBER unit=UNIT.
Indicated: value=110 unit=mA
